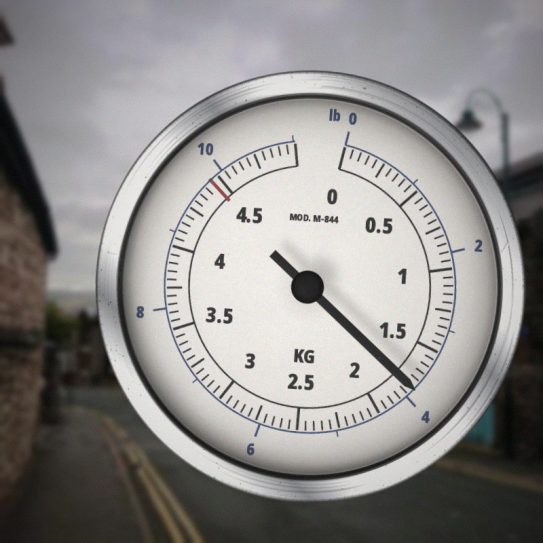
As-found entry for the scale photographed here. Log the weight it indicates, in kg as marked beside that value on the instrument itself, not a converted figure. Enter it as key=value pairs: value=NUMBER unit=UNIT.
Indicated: value=1.75 unit=kg
